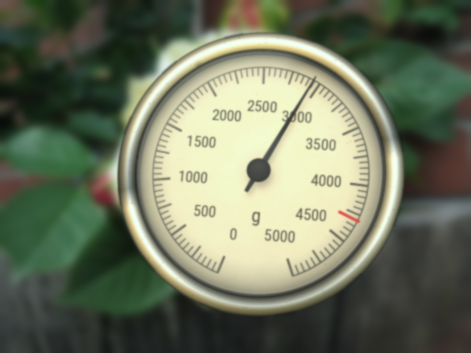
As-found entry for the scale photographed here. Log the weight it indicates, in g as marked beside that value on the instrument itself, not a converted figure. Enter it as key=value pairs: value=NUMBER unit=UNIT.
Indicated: value=2950 unit=g
